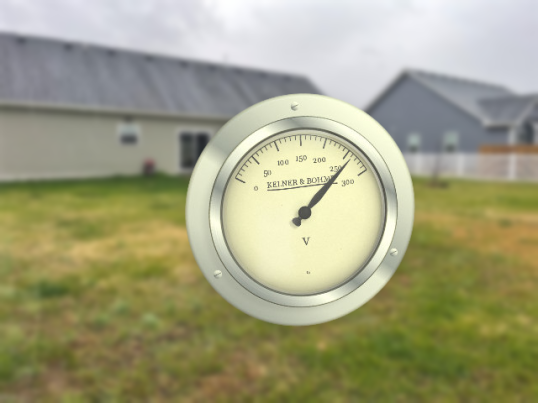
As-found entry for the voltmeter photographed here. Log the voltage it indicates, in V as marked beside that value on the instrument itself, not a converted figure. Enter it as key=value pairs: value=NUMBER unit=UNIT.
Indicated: value=260 unit=V
